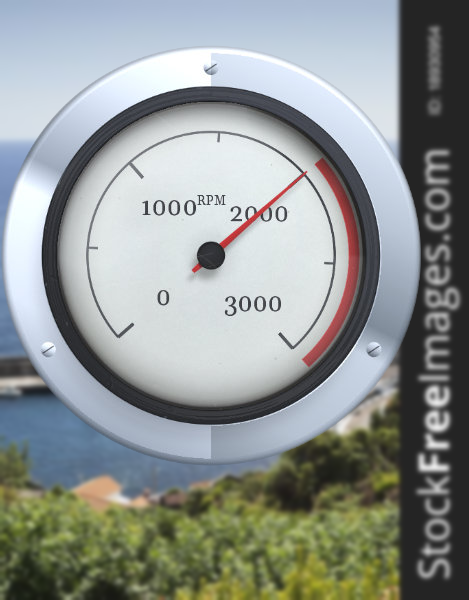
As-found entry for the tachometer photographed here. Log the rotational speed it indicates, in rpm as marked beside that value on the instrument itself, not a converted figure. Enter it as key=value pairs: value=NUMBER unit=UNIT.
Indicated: value=2000 unit=rpm
